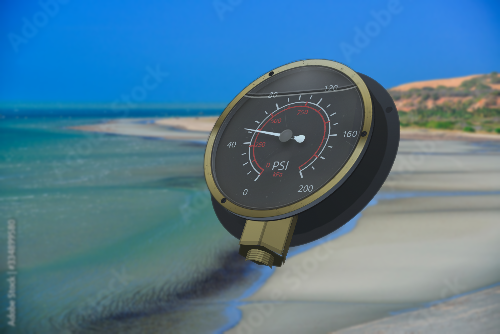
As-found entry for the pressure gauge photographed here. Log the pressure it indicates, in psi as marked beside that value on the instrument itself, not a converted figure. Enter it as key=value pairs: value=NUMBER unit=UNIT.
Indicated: value=50 unit=psi
